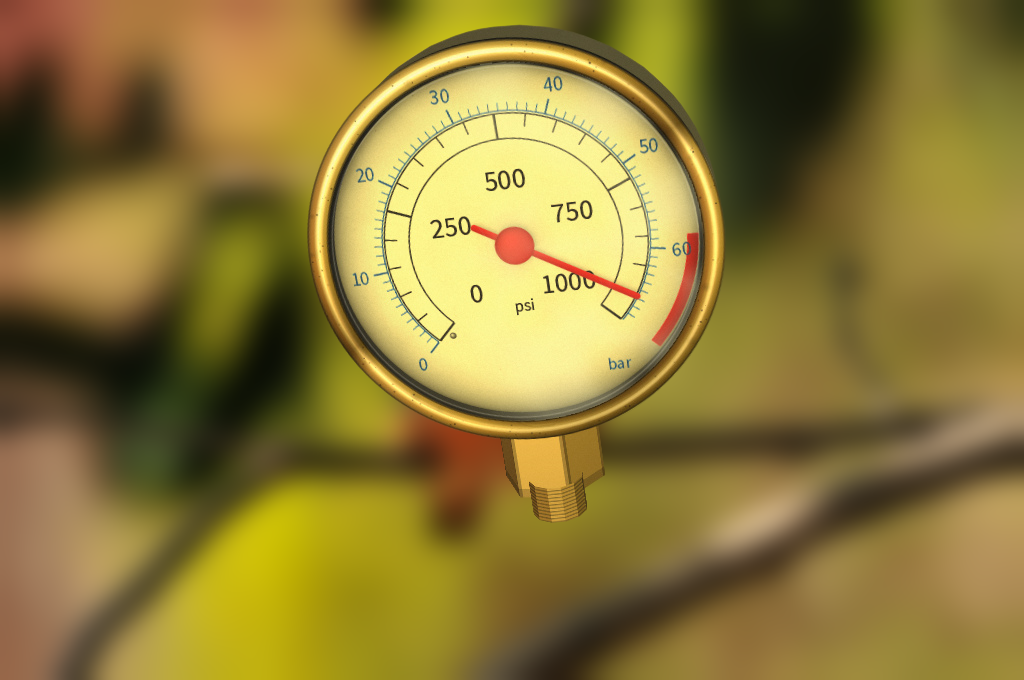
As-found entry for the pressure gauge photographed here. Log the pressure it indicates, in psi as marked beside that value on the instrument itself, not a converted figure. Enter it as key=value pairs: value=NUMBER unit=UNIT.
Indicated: value=950 unit=psi
